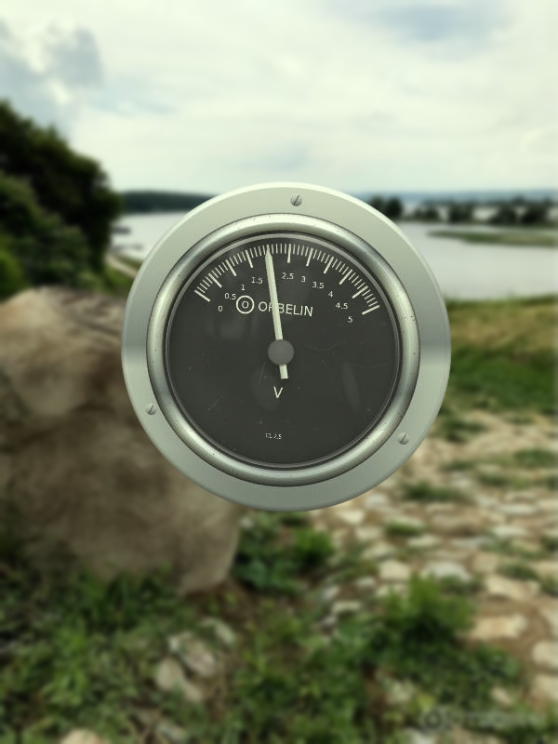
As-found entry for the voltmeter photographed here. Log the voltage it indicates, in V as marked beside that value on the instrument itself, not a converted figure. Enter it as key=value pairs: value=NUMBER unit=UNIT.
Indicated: value=2 unit=V
